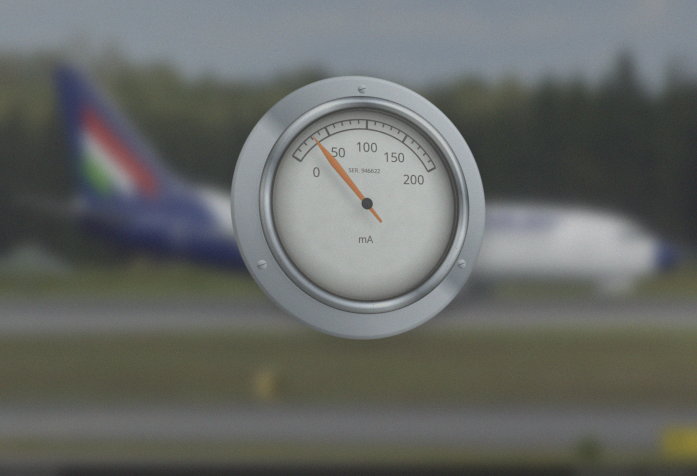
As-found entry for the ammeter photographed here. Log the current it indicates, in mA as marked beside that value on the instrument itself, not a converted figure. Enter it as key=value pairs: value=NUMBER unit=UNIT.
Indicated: value=30 unit=mA
